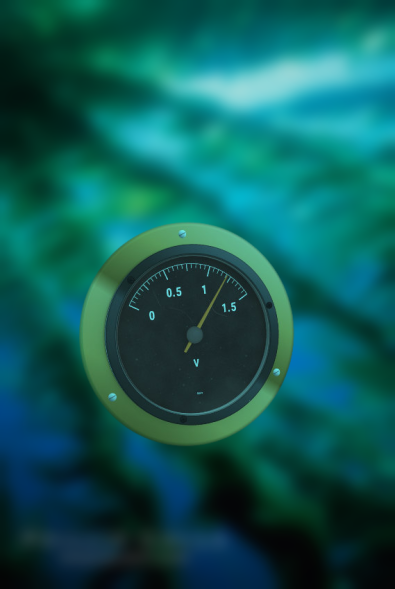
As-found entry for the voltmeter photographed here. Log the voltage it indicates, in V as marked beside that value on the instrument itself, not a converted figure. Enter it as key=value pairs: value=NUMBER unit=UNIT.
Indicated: value=1.2 unit=V
